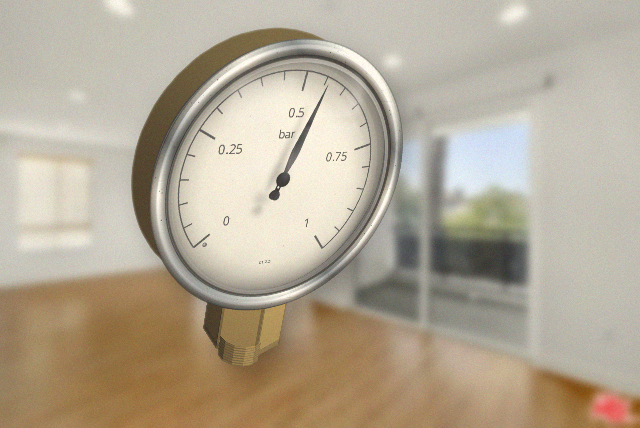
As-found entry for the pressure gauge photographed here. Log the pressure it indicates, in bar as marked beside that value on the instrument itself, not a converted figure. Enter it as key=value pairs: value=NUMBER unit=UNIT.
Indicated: value=0.55 unit=bar
